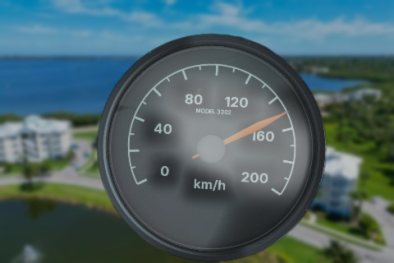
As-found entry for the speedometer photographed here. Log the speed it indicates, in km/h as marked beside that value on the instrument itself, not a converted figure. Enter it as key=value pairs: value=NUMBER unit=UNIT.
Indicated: value=150 unit=km/h
